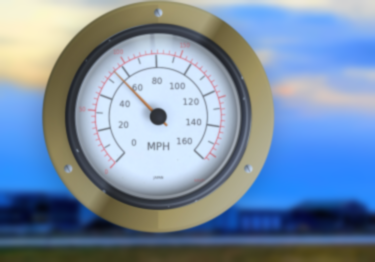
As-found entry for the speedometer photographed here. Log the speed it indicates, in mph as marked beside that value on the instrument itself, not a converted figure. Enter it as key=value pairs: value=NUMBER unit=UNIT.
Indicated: value=55 unit=mph
